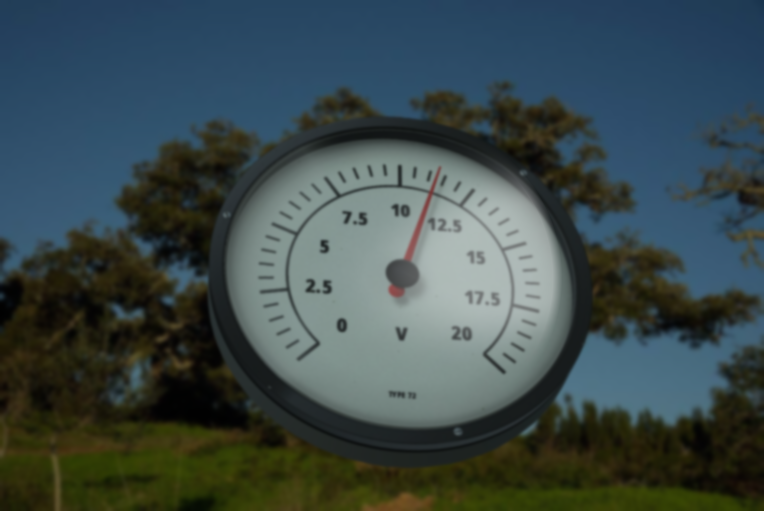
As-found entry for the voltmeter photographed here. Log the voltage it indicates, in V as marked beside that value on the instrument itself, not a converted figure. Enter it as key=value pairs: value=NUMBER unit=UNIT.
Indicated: value=11.25 unit=V
